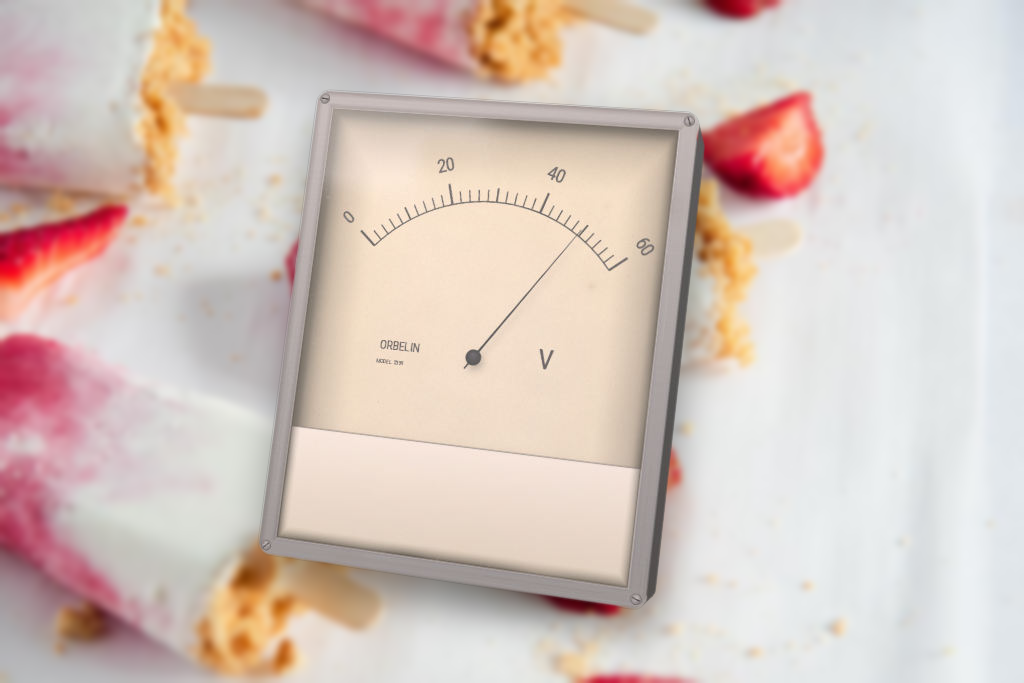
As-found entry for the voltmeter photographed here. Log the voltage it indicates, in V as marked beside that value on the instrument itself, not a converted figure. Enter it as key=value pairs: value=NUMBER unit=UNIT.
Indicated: value=50 unit=V
